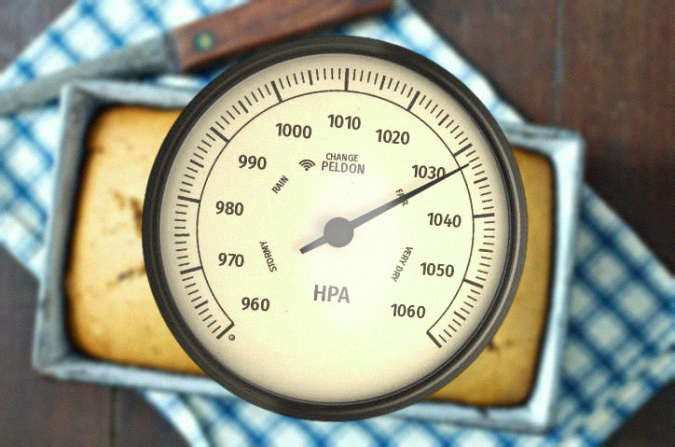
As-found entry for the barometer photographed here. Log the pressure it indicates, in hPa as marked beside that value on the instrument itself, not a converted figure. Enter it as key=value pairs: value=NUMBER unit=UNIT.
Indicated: value=1032 unit=hPa
